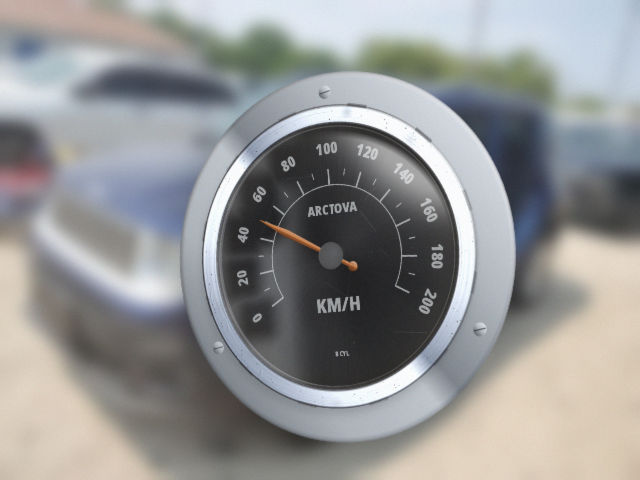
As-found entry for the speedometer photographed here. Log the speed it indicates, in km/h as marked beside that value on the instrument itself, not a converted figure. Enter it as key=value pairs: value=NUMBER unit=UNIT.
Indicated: value=50 unit=km/h
